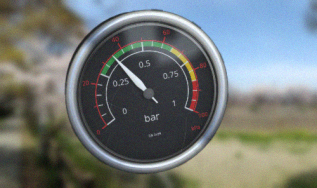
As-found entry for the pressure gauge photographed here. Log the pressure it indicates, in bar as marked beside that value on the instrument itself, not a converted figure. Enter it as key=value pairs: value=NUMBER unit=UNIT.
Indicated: value=0.35 unit=bar
